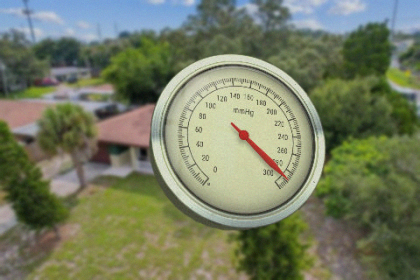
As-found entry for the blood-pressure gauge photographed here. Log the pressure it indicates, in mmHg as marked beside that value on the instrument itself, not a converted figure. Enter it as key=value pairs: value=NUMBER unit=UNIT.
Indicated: value=290 unit=mmHg
